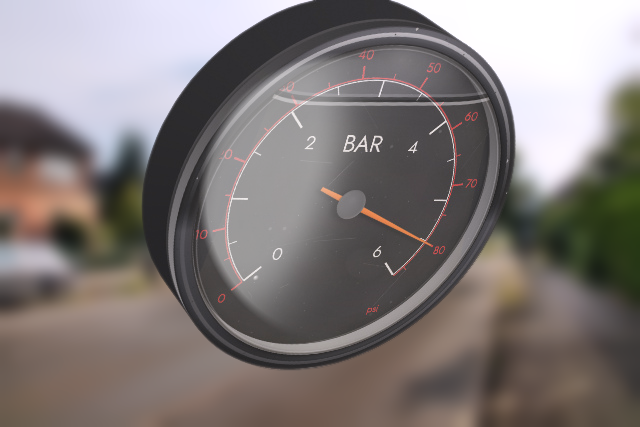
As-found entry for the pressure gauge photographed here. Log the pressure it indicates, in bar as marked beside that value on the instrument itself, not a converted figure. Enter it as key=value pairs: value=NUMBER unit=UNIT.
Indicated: value=5.5 unit=bar
